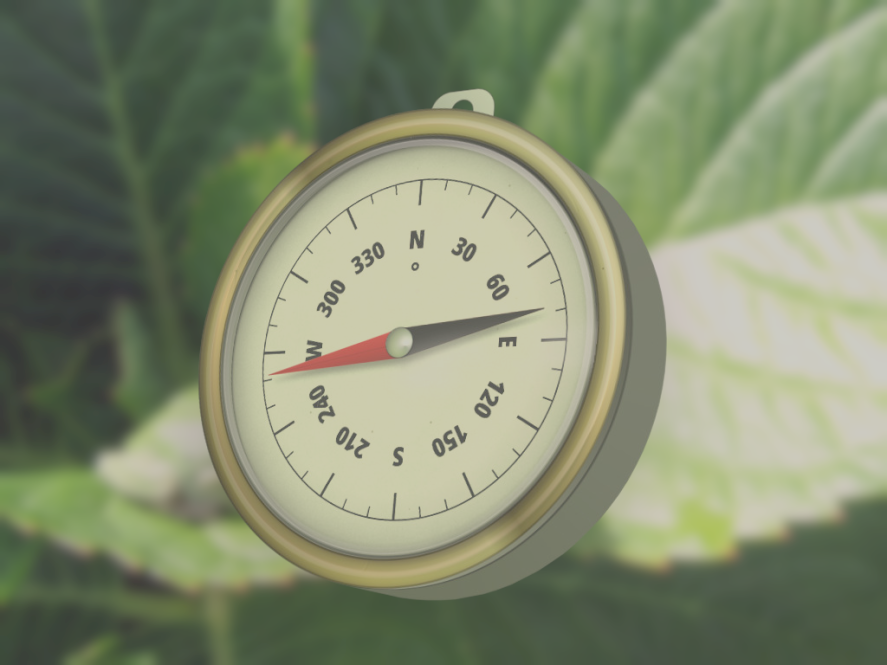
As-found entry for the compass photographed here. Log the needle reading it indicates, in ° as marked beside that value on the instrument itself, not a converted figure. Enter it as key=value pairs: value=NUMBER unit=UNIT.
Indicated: value=260 unit=°
